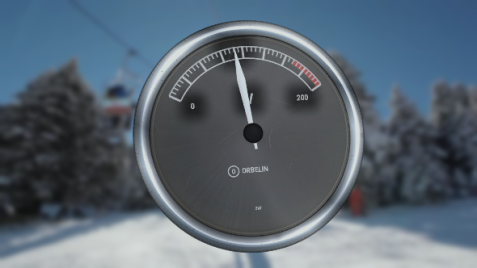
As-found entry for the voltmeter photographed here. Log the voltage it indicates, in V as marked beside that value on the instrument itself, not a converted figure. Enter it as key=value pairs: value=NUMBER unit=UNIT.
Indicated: value=90 unit=V
